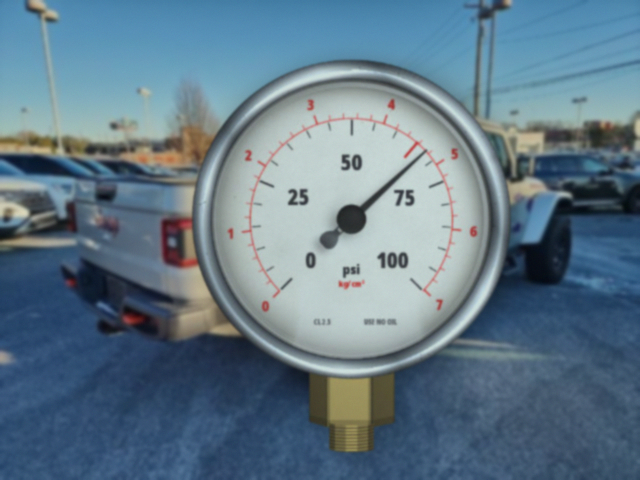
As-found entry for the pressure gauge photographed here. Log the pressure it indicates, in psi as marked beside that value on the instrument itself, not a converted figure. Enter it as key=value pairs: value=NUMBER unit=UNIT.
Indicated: value=67.5 unit=psi
